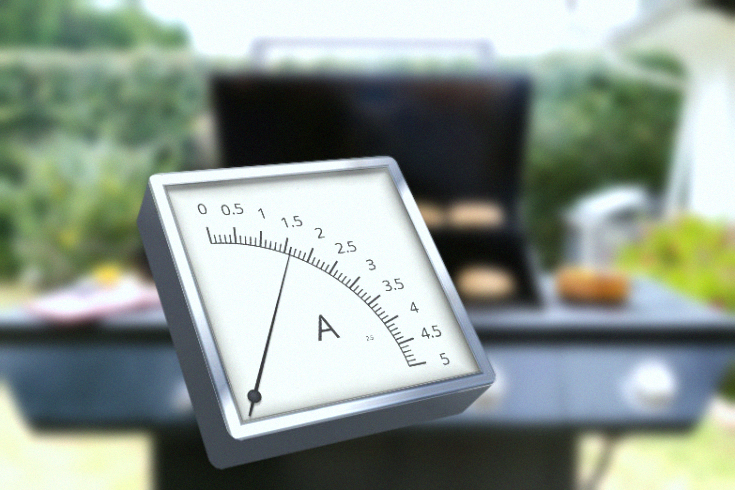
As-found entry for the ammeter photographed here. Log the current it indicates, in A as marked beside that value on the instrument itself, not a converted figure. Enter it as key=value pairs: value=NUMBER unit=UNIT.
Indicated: value=1.6 unit=A
